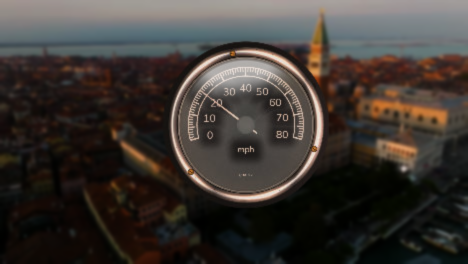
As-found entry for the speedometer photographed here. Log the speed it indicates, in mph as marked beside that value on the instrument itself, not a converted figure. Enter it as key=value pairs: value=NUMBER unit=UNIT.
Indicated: value=20 unit=mph
